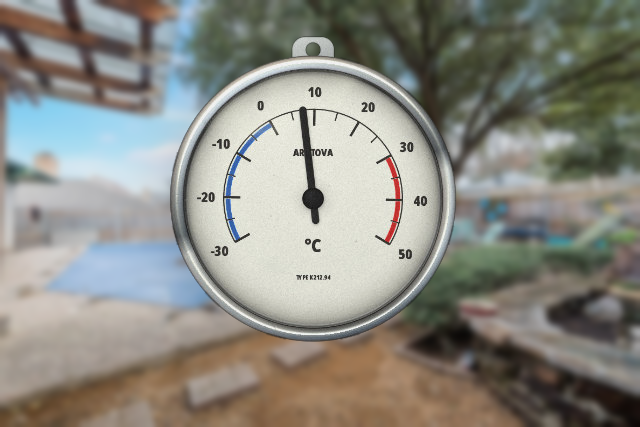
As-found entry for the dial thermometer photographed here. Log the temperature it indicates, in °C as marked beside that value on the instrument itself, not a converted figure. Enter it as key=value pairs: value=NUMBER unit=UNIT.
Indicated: value=7.5 unit=°C
